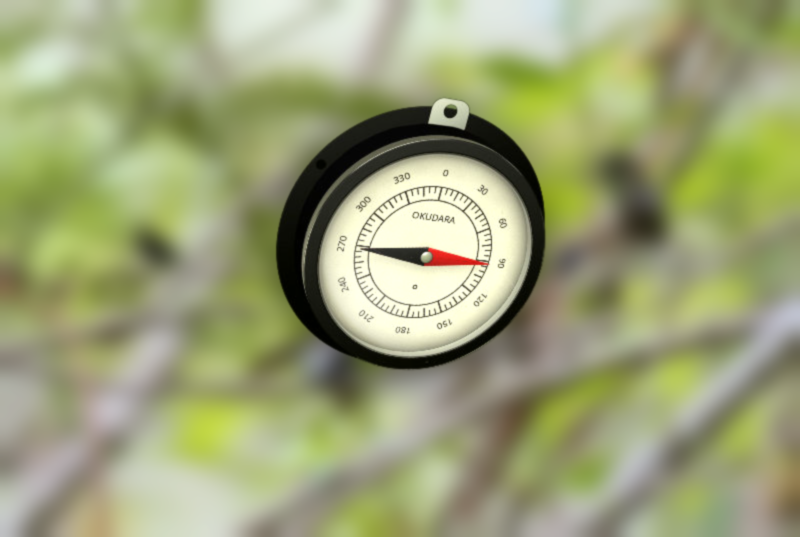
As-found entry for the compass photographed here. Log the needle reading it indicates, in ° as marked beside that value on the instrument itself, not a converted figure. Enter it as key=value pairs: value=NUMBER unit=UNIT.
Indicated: value=90 unit=°
